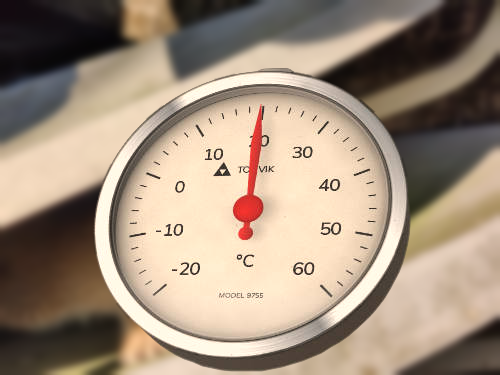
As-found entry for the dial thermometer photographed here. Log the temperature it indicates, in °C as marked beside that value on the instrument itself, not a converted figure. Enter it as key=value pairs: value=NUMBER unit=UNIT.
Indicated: value=20 unit=°C
